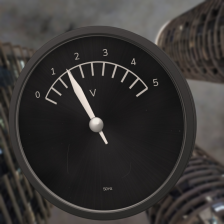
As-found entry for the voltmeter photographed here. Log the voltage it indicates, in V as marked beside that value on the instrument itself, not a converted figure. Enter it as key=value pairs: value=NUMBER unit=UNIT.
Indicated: value=1.5 unit=V
